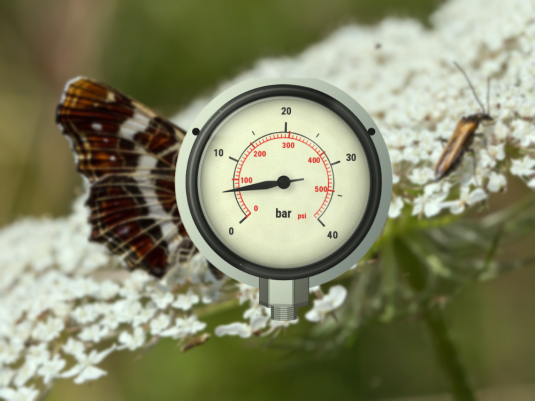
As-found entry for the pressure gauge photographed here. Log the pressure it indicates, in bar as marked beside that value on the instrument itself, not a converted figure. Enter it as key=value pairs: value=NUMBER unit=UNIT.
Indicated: value=5 unit=bar
